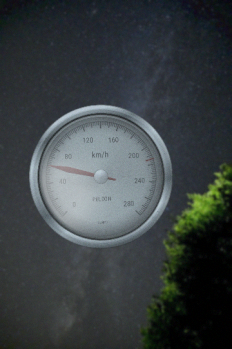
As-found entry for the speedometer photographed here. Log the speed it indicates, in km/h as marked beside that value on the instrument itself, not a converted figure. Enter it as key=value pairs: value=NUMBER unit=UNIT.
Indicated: value=60 unit=km/h
